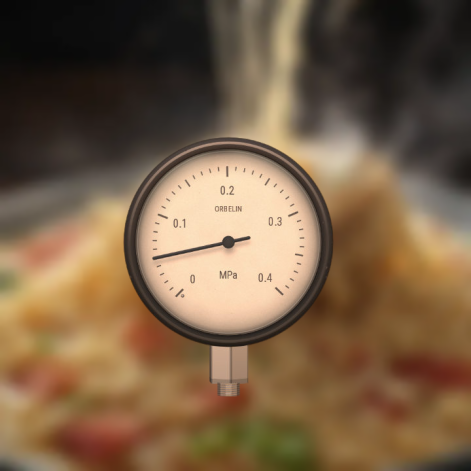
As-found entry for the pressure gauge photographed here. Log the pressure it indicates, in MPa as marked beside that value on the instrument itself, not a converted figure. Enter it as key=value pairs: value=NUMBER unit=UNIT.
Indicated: value=0.05 unit=MPa
